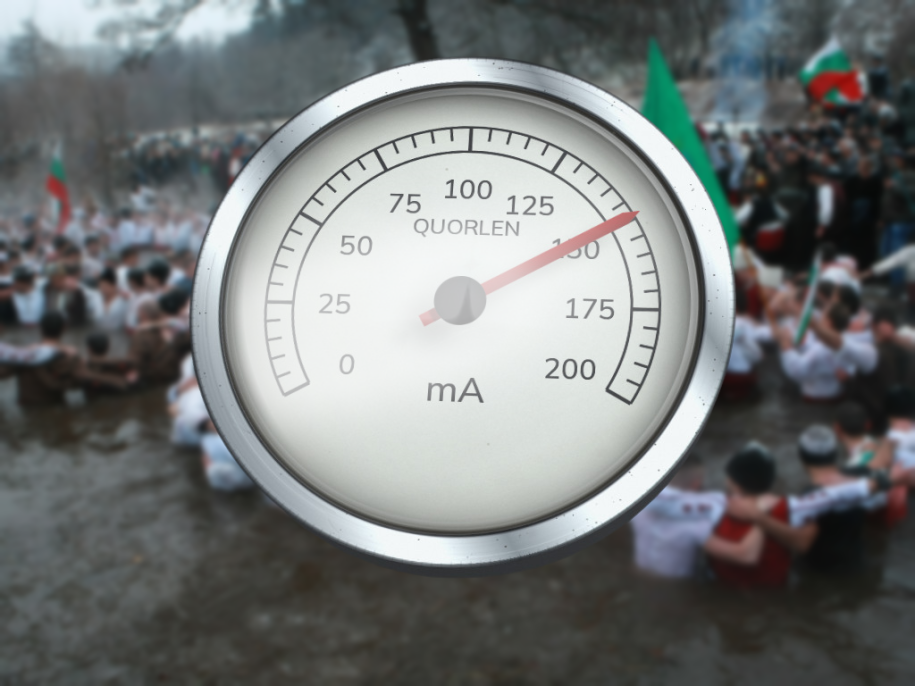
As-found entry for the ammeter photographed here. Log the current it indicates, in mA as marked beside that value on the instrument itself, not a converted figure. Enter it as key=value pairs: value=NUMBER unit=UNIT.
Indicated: value=150 unit=mA
